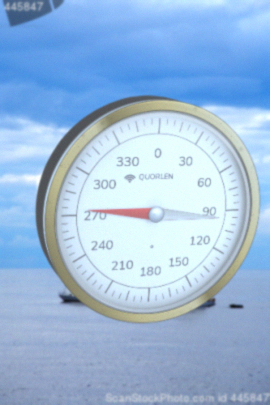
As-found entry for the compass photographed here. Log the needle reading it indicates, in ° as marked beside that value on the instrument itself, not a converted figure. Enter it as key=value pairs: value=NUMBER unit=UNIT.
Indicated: value=275 unit=°
